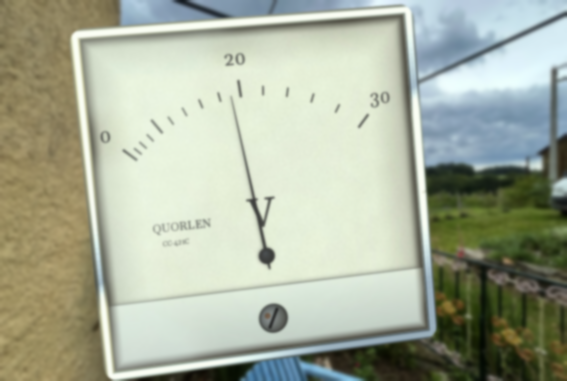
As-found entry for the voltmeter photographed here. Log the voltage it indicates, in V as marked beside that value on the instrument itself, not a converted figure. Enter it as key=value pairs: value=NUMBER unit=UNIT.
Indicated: value=19 unit=V
